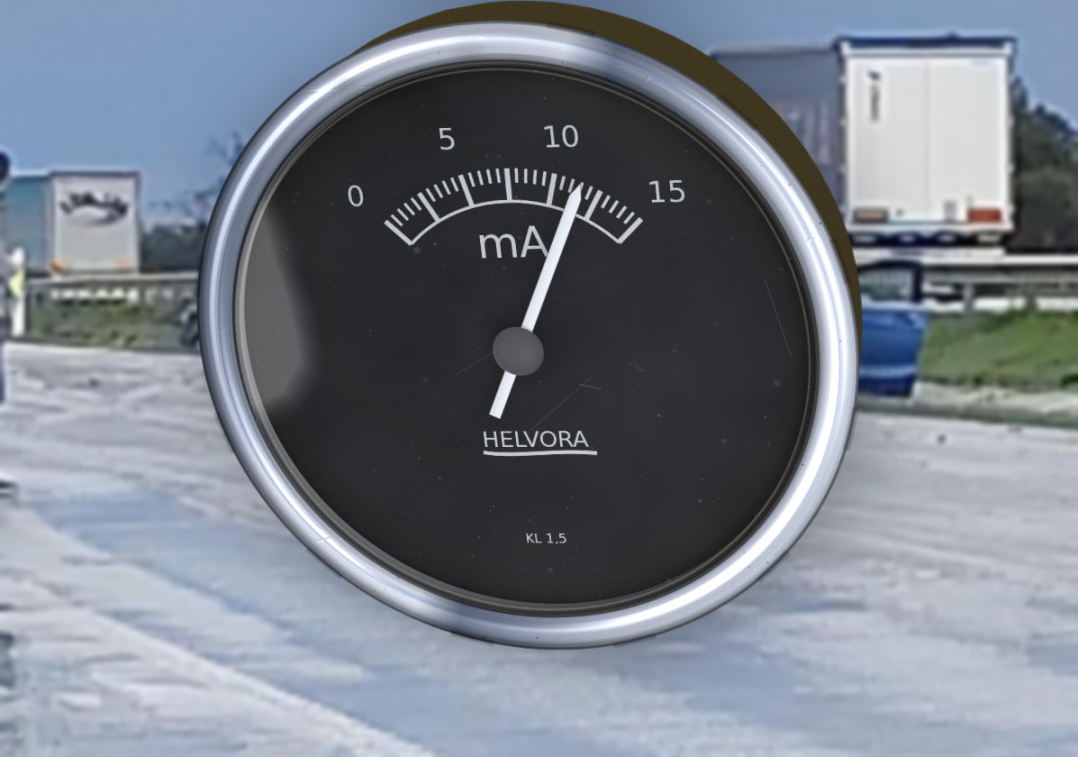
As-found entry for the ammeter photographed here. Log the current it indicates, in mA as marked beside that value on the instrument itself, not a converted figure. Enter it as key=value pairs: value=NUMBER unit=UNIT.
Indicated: value=11.5 unit=mA
